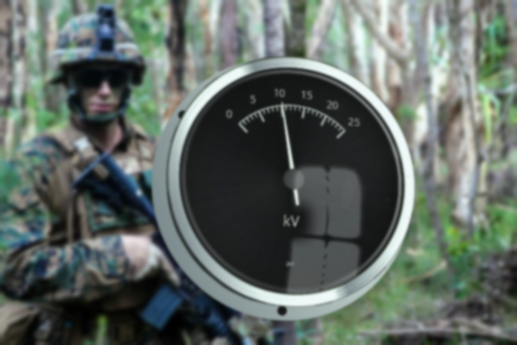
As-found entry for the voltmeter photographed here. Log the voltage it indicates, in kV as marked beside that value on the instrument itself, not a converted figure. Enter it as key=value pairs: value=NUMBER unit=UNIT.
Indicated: value=10 unit=kV
